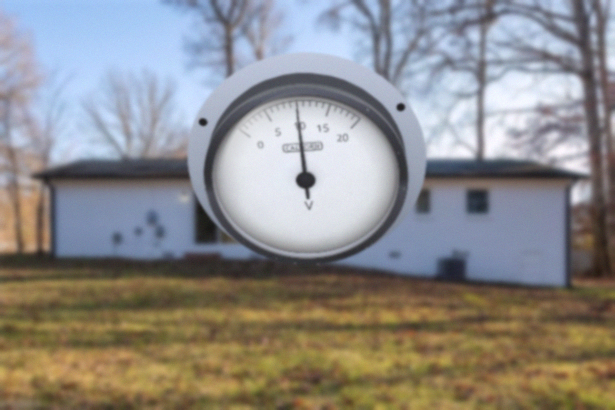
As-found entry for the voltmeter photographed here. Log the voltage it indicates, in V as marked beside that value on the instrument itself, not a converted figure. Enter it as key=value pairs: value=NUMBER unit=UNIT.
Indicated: value=10 unit=V
